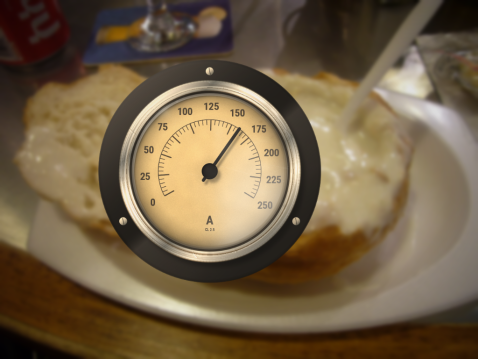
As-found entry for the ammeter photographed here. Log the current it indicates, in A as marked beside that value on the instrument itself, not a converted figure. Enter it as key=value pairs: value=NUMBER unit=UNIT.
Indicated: value=160 unit=A
